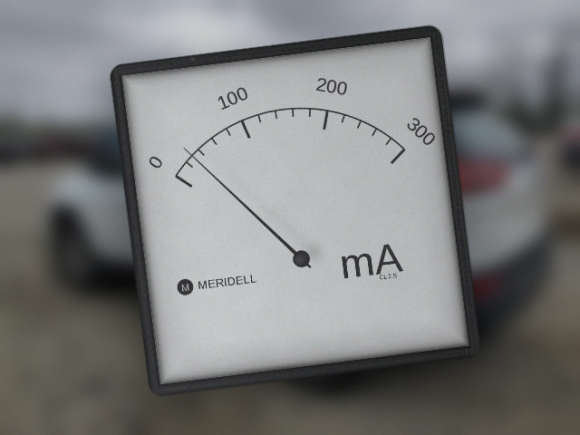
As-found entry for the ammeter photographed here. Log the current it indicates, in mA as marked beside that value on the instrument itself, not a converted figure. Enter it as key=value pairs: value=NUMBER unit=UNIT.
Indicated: value=30 unit=mA
